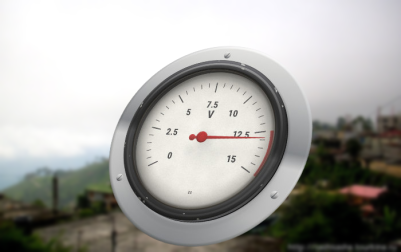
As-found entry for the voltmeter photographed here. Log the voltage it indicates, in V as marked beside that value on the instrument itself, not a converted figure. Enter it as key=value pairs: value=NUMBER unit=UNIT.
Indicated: value=13 unit=V
